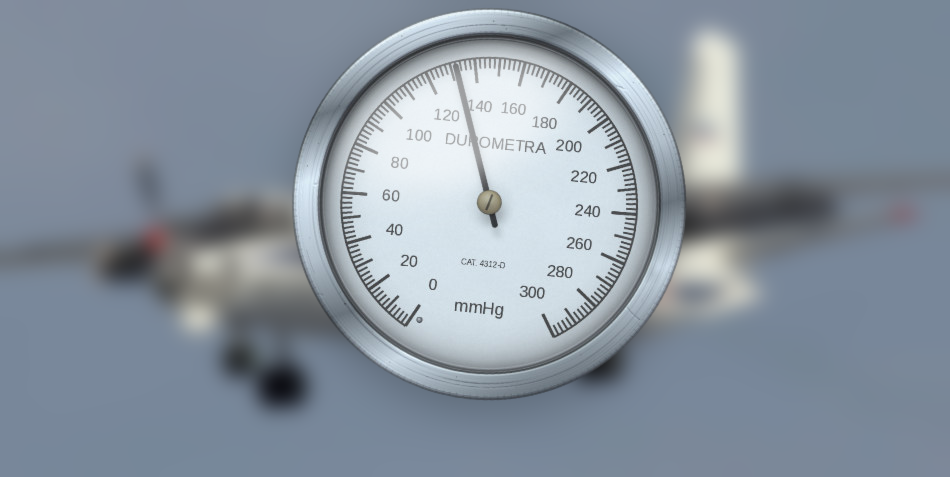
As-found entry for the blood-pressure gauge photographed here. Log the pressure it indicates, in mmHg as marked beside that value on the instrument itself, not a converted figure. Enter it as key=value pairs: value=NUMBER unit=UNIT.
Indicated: value=132 unit=mmHg
